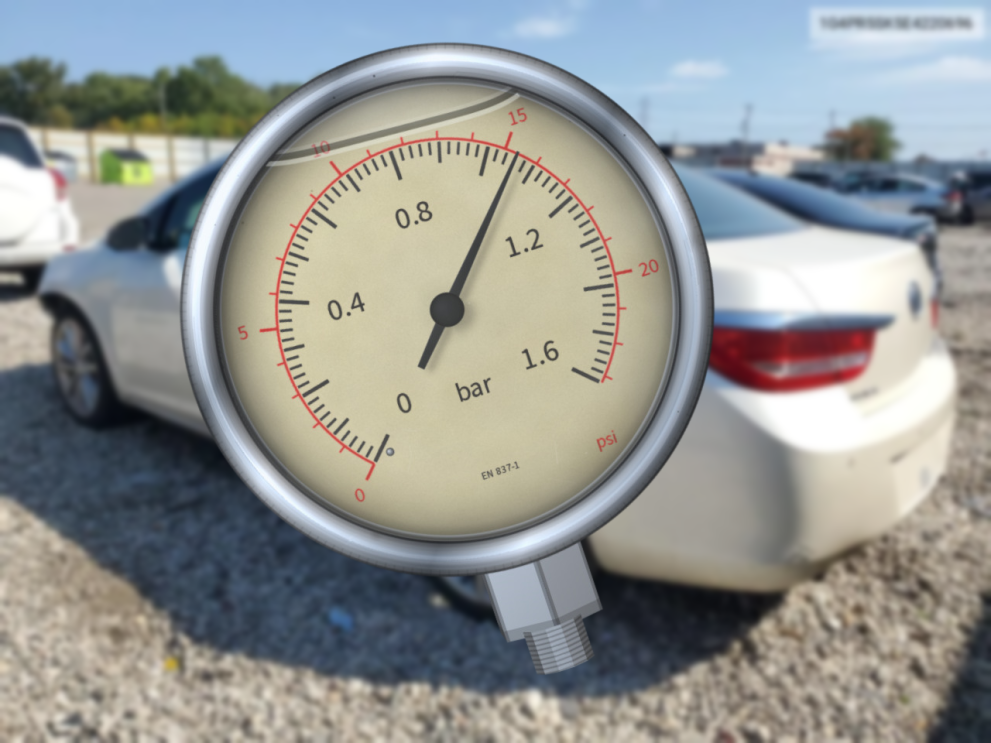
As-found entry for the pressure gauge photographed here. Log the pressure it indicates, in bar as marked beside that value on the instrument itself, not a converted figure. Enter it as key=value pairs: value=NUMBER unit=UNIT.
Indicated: value=1.06 unit=bar
